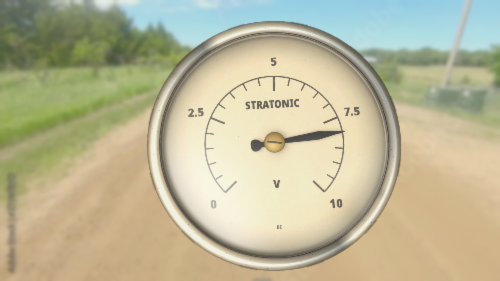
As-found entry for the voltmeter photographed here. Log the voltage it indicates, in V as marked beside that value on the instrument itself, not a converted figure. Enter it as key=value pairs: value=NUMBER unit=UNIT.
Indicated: value=8 unit=V
